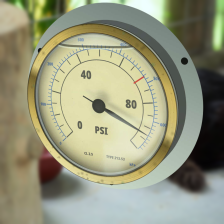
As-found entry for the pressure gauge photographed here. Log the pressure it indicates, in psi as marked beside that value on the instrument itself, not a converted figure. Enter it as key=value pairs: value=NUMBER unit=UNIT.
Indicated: value=92.5 unit=psi
